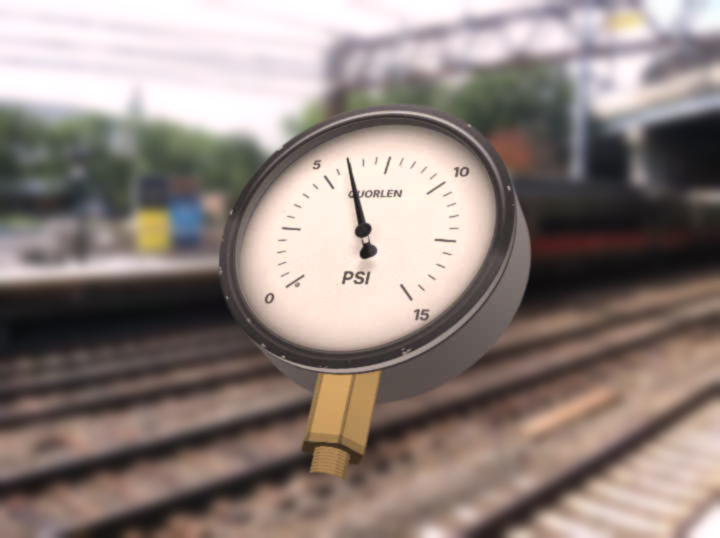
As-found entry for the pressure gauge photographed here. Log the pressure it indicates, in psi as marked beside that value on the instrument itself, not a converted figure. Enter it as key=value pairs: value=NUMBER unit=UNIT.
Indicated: value=6 unit=psi
